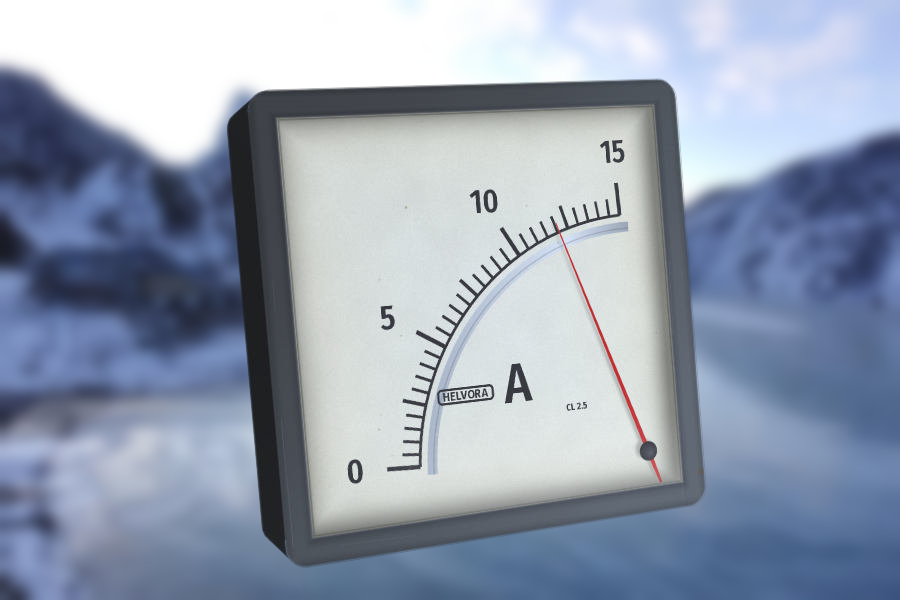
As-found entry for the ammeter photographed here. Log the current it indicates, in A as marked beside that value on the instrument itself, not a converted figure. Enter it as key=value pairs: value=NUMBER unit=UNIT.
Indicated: value=12 unit=A
